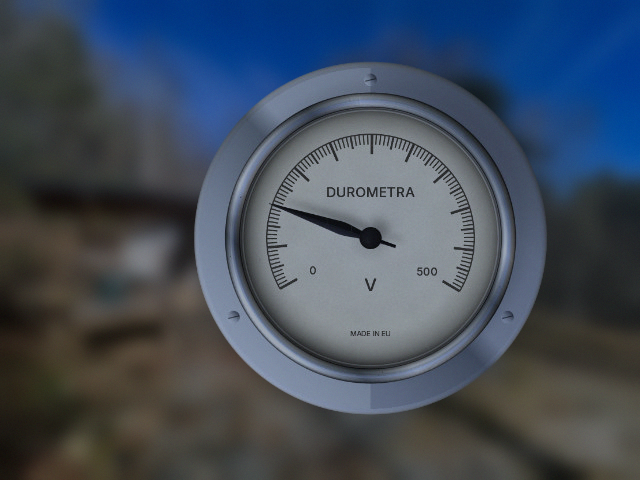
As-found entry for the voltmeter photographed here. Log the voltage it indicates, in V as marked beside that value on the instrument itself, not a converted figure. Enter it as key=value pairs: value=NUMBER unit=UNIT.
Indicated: value=100 unit=V
